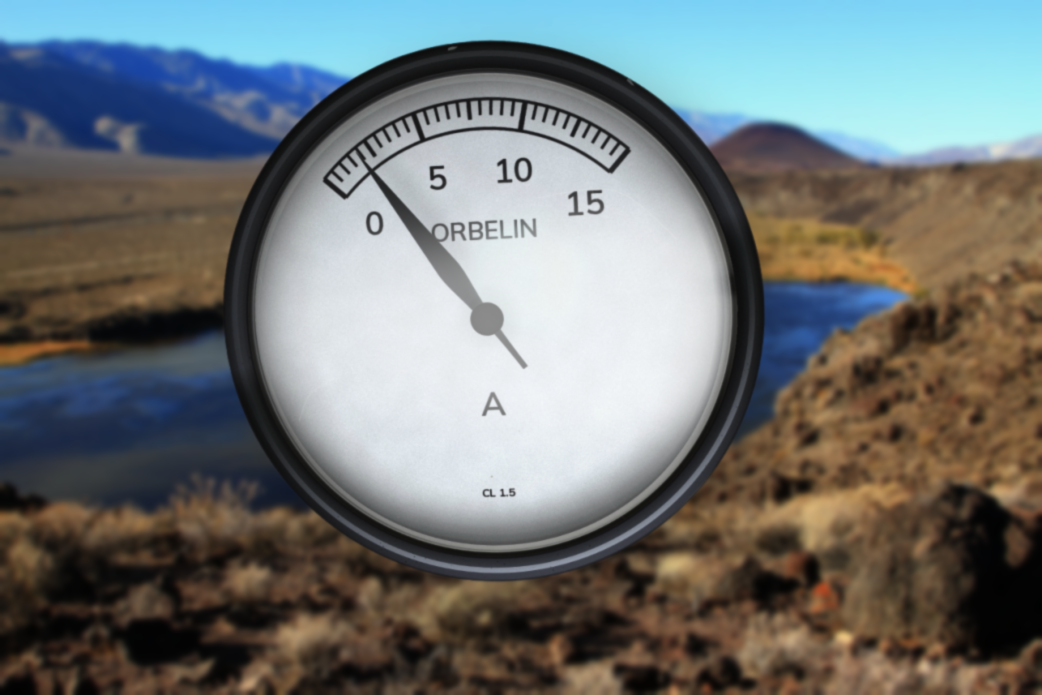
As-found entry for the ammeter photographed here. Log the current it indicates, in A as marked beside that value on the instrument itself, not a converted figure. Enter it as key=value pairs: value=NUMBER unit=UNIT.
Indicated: value=2 unit=A
